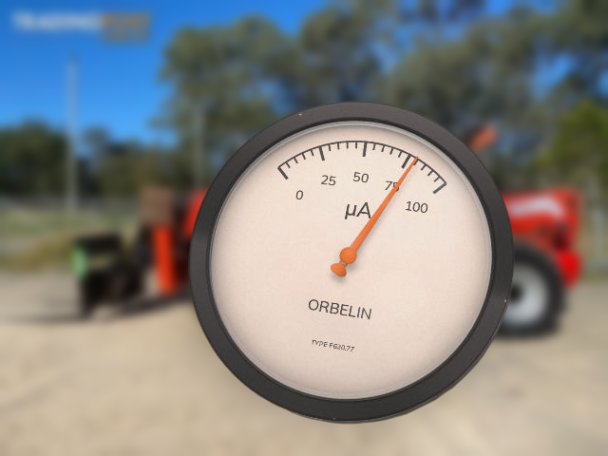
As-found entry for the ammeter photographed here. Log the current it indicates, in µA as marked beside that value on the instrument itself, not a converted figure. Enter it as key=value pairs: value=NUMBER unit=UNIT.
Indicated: value=80 unit=µA
